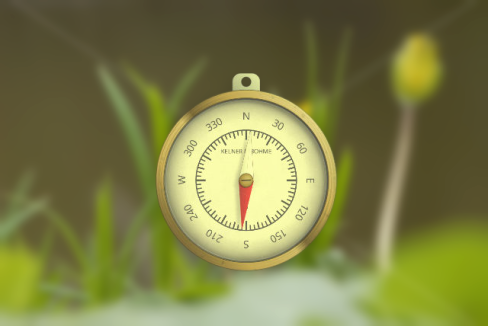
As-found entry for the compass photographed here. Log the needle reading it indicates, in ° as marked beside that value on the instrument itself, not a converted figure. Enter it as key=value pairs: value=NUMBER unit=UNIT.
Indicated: value=185 unit=°
